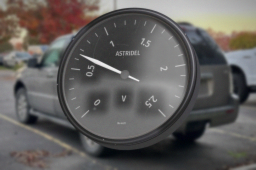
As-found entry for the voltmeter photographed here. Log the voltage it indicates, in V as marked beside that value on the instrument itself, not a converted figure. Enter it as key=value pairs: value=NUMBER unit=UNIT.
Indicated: value=0.65 unit=V
